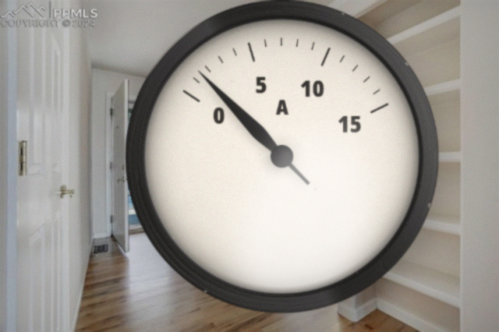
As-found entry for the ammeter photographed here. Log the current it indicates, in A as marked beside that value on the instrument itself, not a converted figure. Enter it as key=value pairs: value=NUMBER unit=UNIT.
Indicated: value=1.5 unit=A
